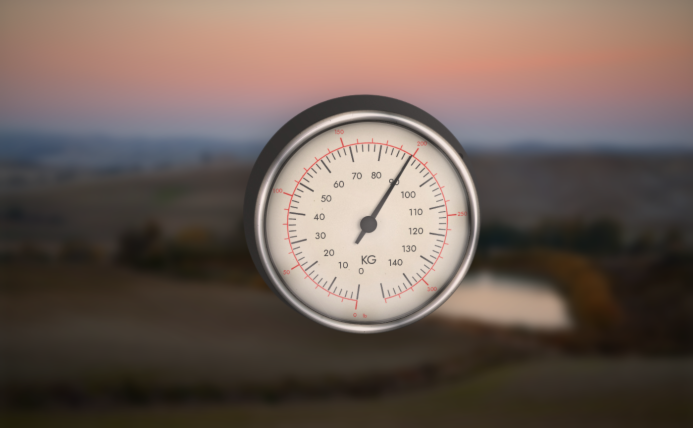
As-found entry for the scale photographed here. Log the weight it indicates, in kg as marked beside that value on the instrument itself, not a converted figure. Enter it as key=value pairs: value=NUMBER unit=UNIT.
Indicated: value=90 unit=kg
